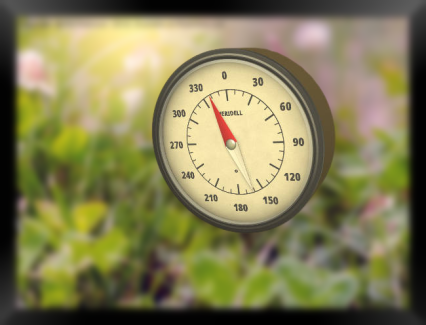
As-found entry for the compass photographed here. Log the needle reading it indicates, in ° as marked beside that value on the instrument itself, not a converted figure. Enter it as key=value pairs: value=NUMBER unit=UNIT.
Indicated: value=340 unit=°
